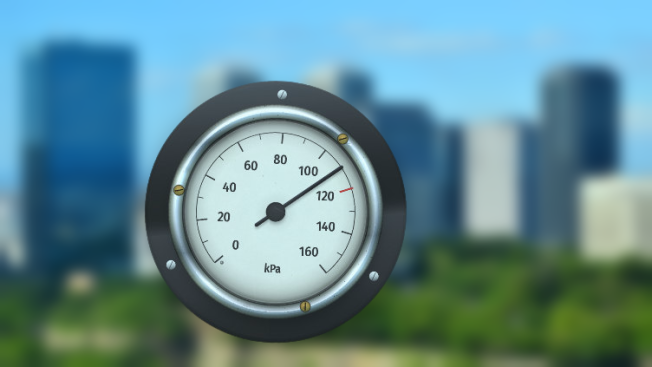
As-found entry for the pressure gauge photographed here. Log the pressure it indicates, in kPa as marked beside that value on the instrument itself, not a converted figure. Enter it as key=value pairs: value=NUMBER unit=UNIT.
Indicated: value=110 unit=kPa
